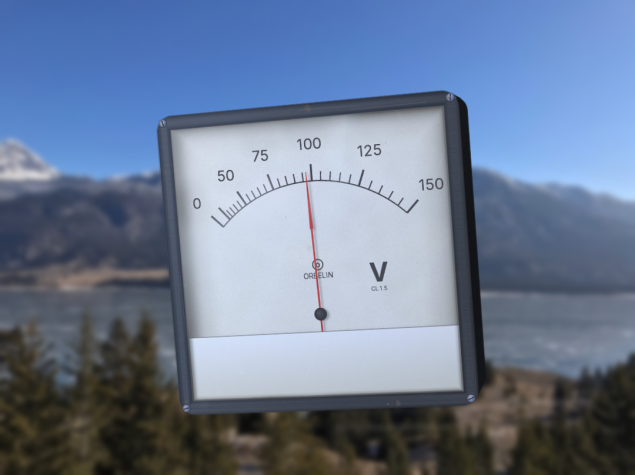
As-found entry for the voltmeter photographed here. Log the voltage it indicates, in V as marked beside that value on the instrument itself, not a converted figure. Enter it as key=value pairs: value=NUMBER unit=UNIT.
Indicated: value=97.5 unit=V
